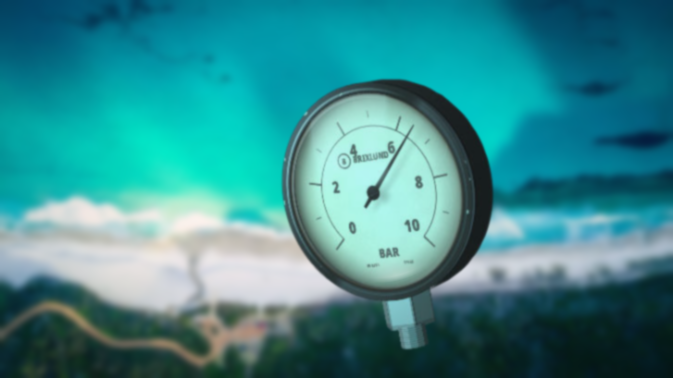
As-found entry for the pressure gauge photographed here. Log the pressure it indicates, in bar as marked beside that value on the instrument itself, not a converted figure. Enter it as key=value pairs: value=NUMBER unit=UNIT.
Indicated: value=6.5 unit=bar
